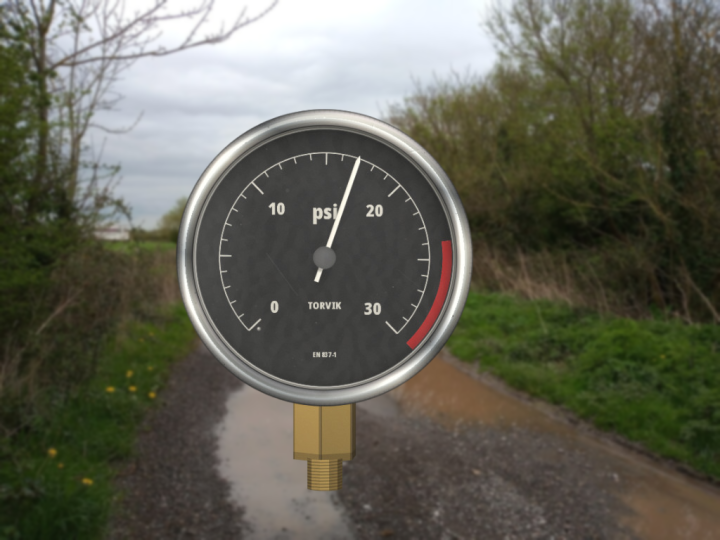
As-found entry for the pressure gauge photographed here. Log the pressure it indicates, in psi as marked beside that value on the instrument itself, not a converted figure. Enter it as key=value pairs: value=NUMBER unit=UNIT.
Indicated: value=17 unit=psi
